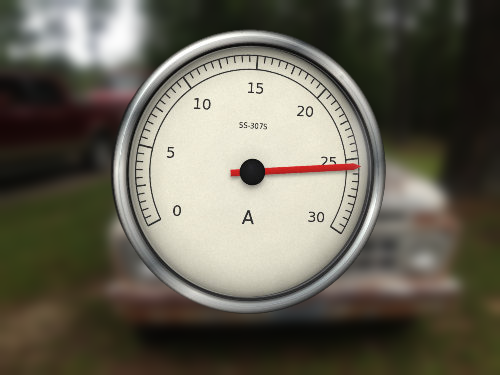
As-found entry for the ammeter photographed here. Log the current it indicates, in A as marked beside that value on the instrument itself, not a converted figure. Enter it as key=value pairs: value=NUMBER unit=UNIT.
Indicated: value=25.5 unit=A
